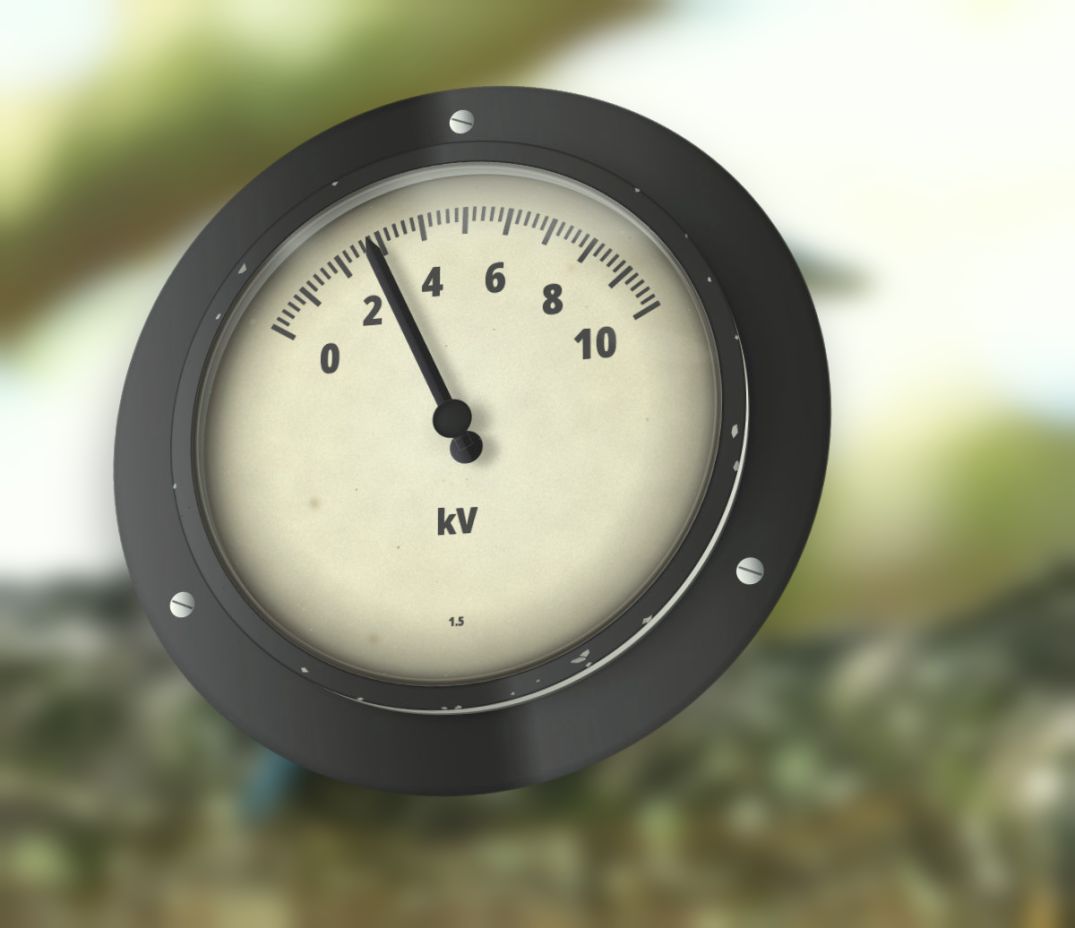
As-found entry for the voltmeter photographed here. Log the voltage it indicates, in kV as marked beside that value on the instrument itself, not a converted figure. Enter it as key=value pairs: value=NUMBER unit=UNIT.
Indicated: value=2.8 unit=kV
